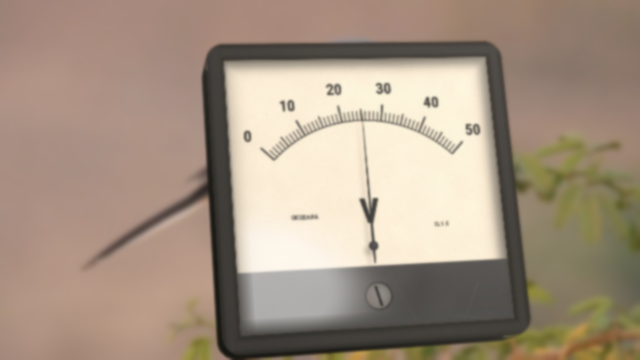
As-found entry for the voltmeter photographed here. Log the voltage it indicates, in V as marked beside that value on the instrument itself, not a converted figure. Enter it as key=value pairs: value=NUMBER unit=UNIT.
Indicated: value=25 unit=V
